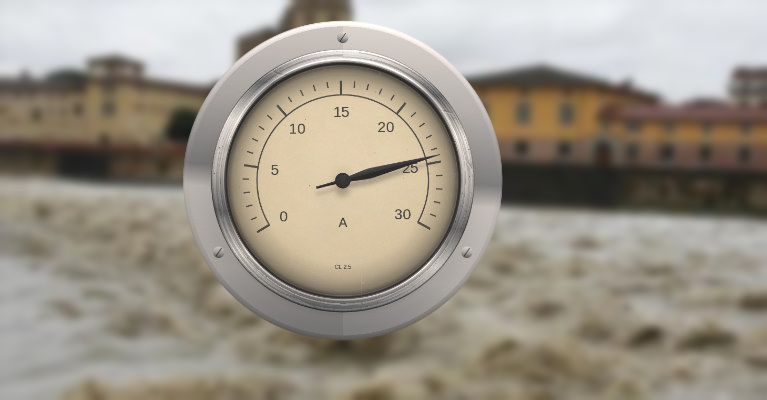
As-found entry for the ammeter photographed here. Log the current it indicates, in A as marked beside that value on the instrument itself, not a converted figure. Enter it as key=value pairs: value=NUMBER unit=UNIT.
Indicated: value=24.5 unit=A
